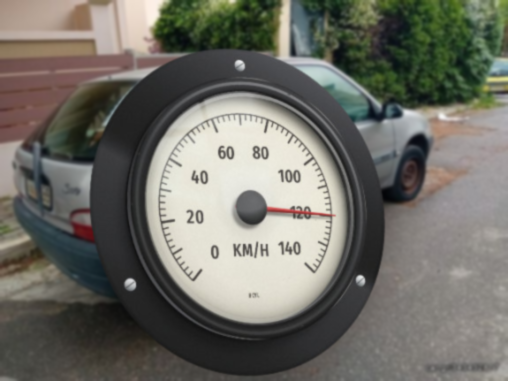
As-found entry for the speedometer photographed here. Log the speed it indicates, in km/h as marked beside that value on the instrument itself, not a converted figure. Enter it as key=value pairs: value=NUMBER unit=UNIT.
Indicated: value=120 unit=km/h
